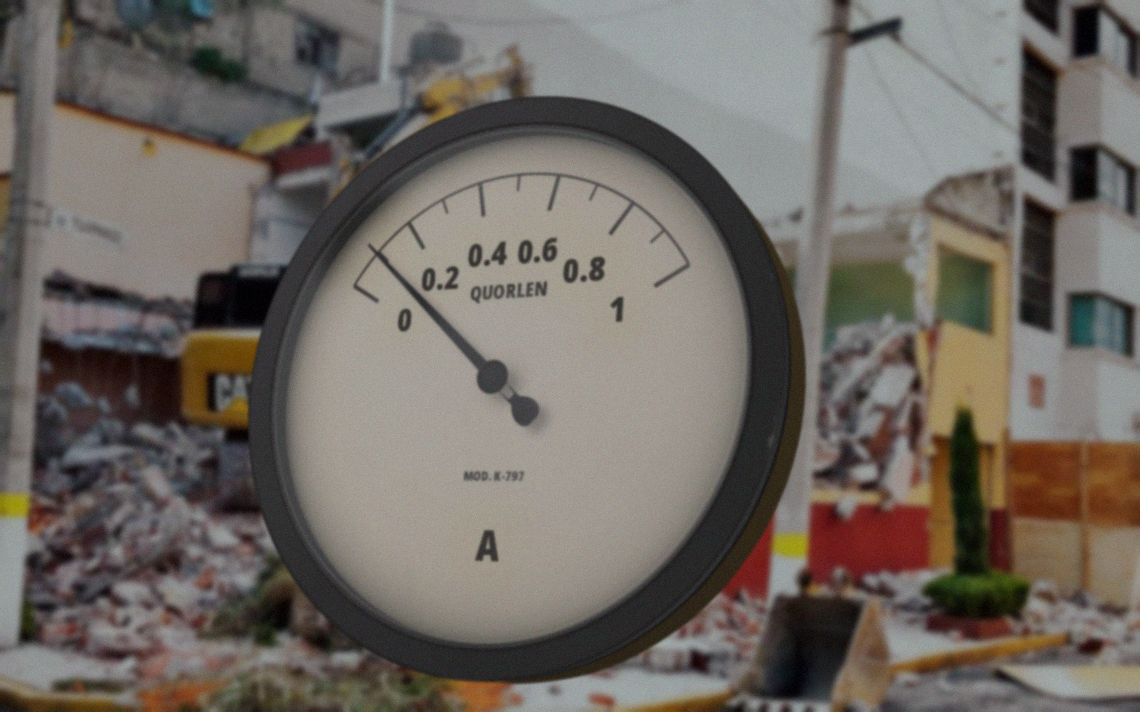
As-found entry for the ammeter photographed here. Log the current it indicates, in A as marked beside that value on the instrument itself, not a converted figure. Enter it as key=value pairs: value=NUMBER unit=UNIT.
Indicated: value=0.1 unit=A
